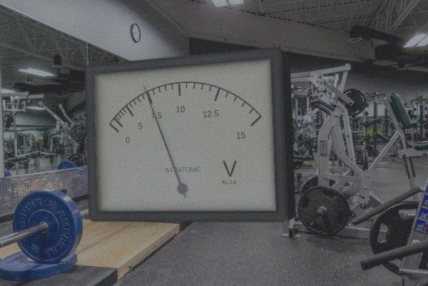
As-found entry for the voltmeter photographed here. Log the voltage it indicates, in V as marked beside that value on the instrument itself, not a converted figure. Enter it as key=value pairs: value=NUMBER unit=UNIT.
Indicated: value=7.5 unit=V
